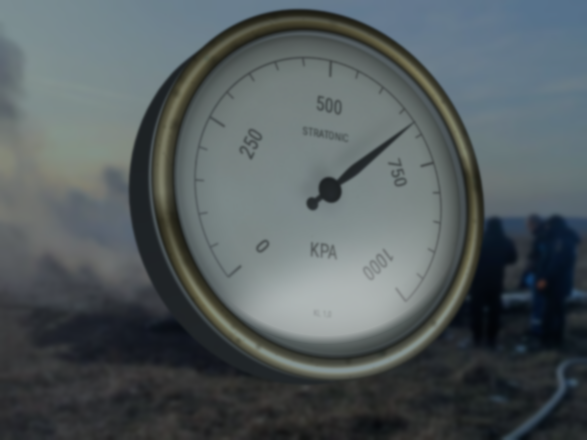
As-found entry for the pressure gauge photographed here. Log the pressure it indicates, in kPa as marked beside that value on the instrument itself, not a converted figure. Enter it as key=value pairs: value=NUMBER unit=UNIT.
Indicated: value=675 unit=kPa
